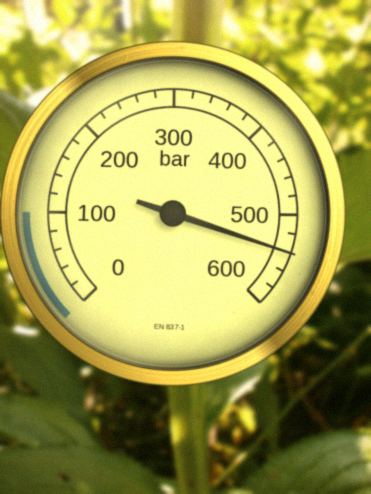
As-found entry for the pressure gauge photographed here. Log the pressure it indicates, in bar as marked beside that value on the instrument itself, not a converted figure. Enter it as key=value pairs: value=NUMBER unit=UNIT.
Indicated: value=540 unit=bar
